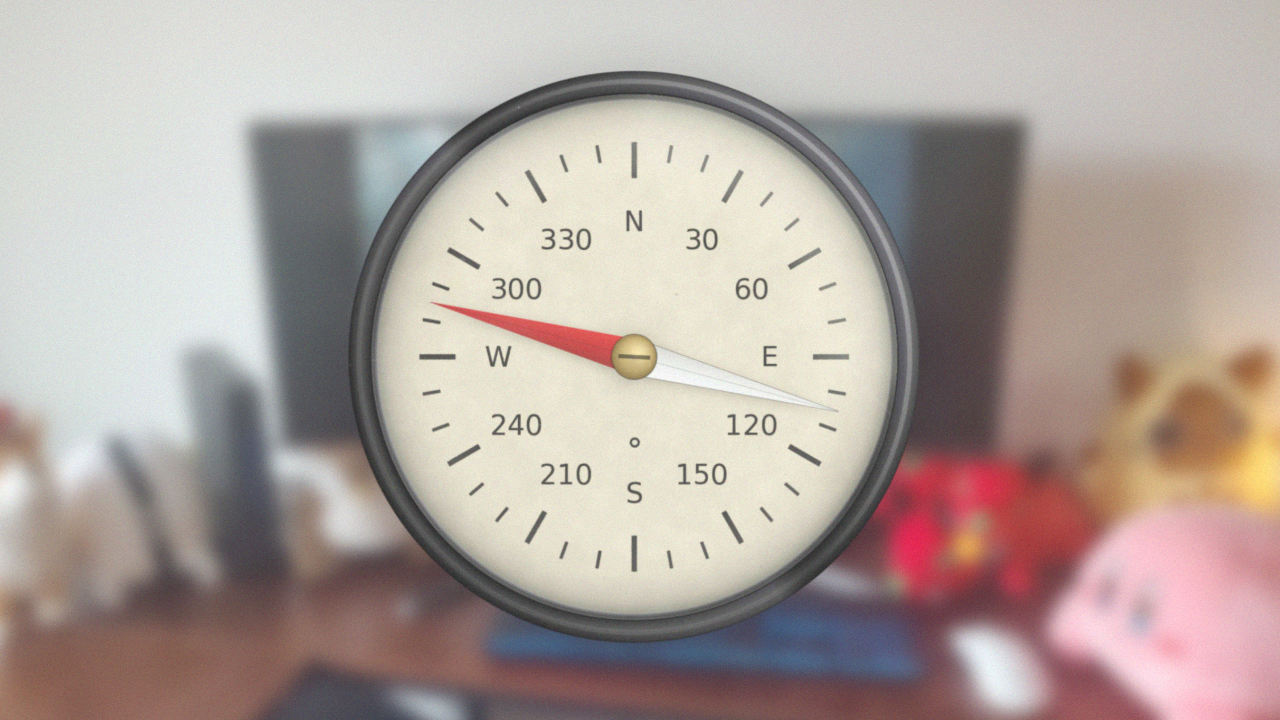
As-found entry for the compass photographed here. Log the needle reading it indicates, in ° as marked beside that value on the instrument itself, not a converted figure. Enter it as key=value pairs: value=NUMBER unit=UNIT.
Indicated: value=285 unit=°
